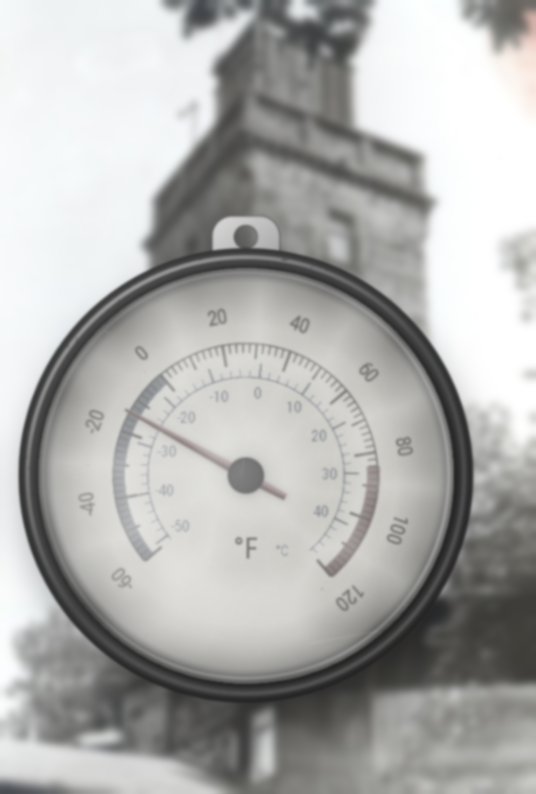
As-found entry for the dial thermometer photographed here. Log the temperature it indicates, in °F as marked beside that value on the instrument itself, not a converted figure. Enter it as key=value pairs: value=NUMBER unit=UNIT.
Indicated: value=-14 unit=°F
